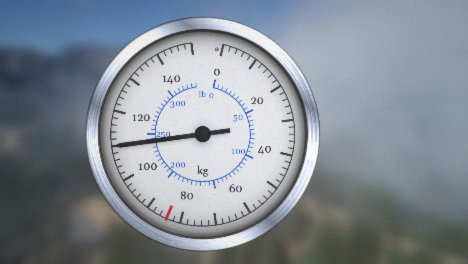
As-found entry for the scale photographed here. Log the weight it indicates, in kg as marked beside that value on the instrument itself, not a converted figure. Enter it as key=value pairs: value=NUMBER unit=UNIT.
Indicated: value=110 unit=kg
